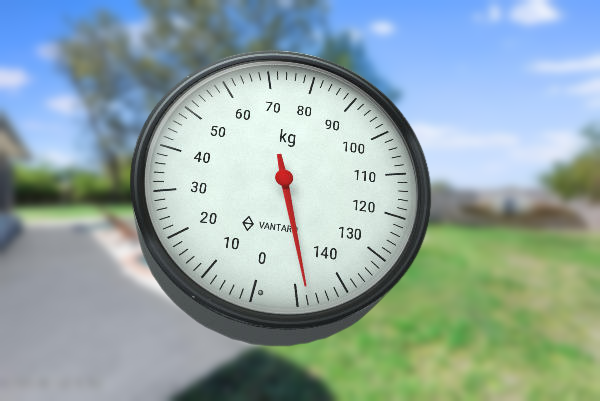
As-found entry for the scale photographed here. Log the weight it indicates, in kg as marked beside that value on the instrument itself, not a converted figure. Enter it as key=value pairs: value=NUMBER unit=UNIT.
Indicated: value=148 unit=kg
